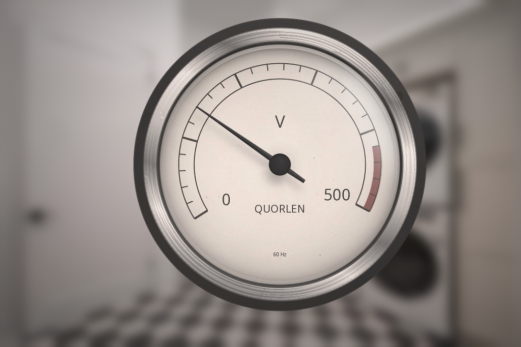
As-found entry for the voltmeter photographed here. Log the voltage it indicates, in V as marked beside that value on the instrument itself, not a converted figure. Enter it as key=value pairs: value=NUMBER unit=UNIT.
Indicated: value=140 unit=V
